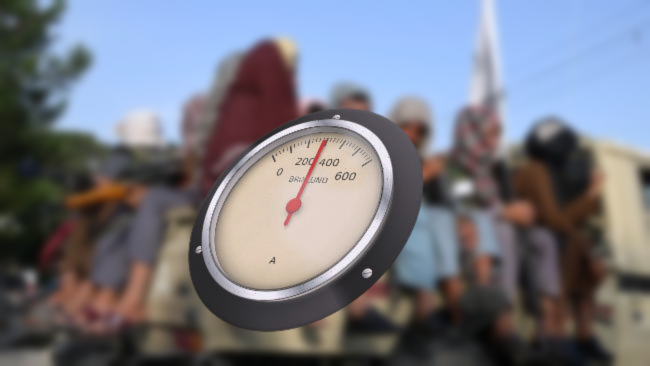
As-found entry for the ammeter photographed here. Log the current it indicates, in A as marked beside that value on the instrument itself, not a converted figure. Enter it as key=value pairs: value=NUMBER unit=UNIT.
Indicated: value=300 unit=A
